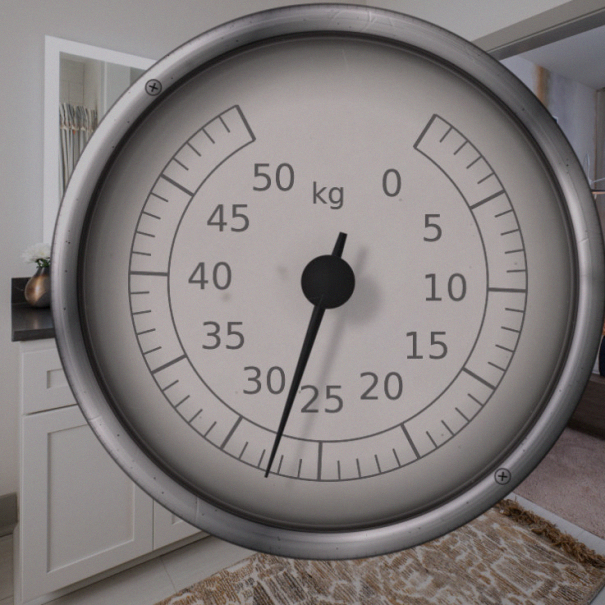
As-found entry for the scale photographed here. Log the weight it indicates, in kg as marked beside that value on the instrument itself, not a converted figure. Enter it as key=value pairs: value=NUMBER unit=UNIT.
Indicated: value=27.5 unit=kg
